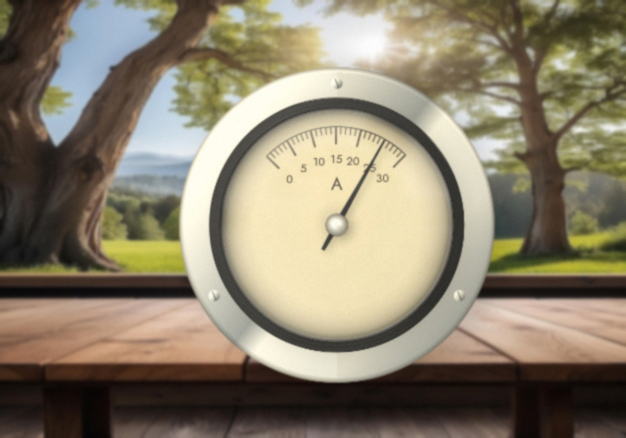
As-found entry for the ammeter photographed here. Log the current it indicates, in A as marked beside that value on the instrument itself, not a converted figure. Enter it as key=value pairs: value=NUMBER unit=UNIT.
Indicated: value=25 unit=A
